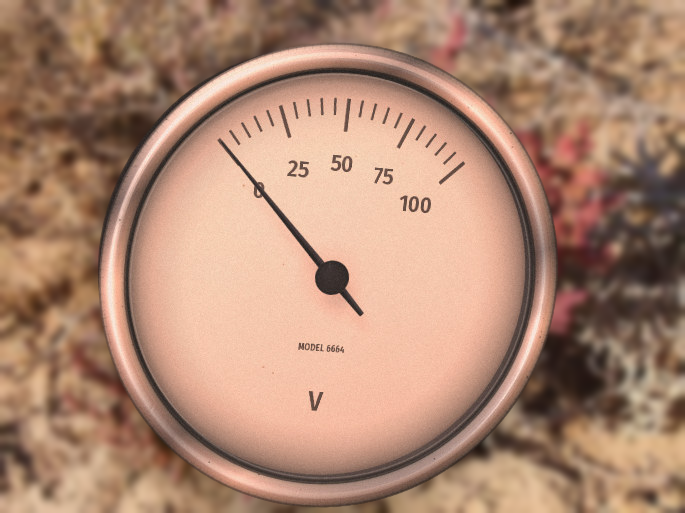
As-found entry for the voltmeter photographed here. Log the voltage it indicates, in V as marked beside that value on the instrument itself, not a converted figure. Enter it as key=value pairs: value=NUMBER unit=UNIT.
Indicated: value=0 unit=V
